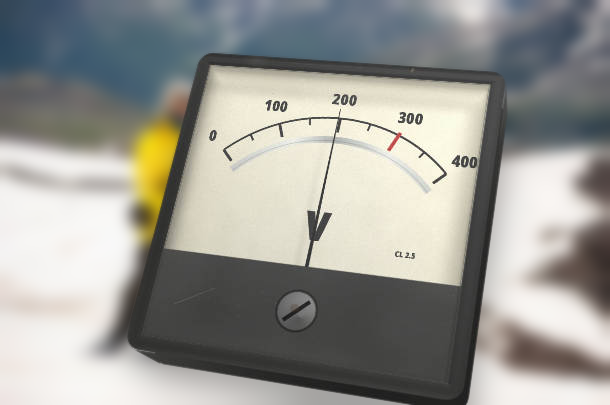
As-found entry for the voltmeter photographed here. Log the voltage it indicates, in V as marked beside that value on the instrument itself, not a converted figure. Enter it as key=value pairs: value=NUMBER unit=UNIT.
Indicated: value=200 unit=V
